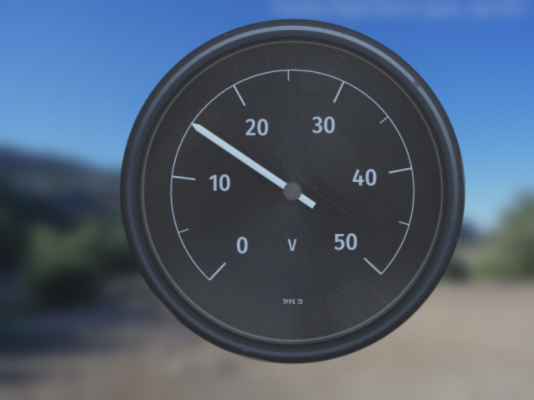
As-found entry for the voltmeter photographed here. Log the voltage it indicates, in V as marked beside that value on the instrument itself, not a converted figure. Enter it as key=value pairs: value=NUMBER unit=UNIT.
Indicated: value=15 unit=V
